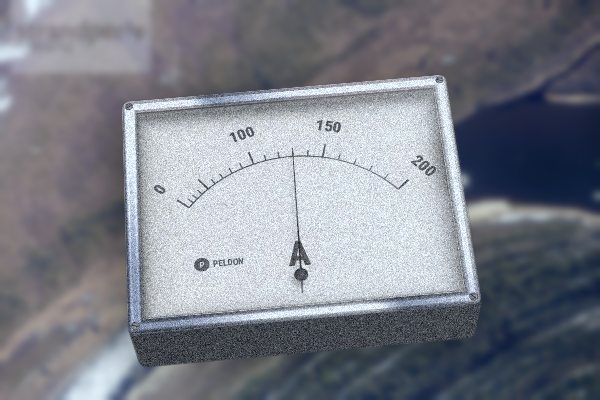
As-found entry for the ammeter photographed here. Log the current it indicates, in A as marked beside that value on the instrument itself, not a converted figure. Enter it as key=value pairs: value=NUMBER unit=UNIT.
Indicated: value=130 unit=A
